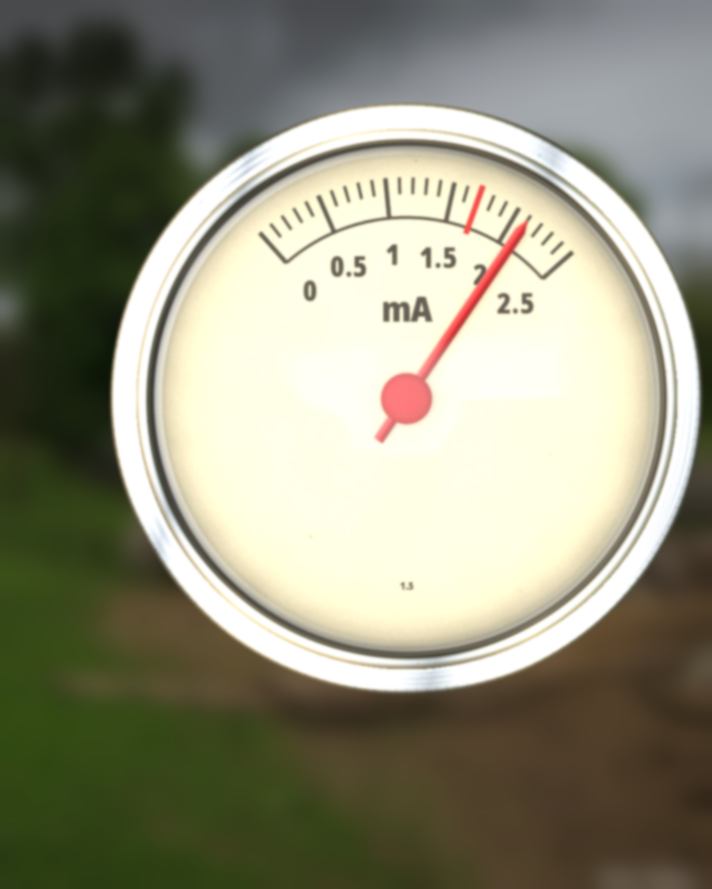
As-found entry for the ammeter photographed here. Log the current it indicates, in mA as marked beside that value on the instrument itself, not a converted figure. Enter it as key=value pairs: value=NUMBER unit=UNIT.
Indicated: value=2.1 unit=mA
